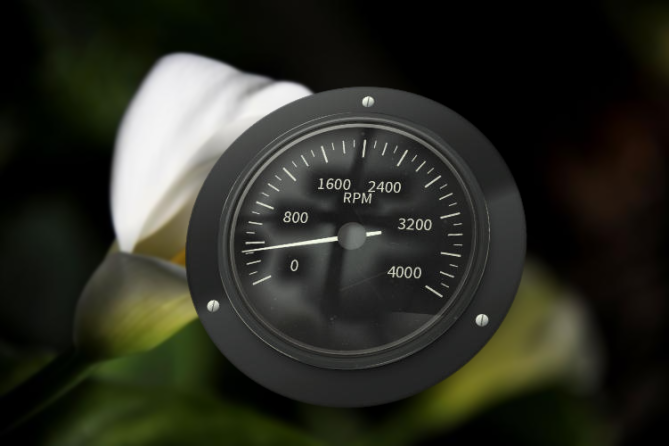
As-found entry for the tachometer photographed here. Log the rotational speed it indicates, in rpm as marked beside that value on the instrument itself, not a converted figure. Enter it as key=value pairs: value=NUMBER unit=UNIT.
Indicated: value=300 unit=rpm
